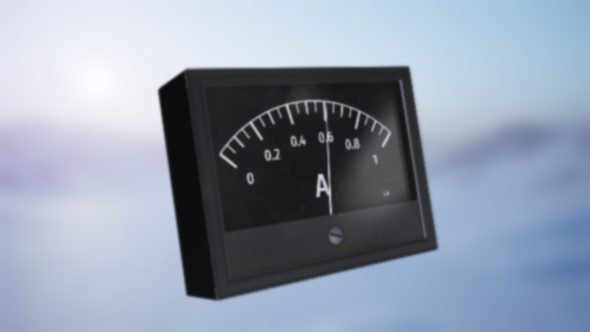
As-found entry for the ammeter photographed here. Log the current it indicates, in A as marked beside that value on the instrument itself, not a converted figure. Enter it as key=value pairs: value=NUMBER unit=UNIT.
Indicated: value=0.6 unit=A
